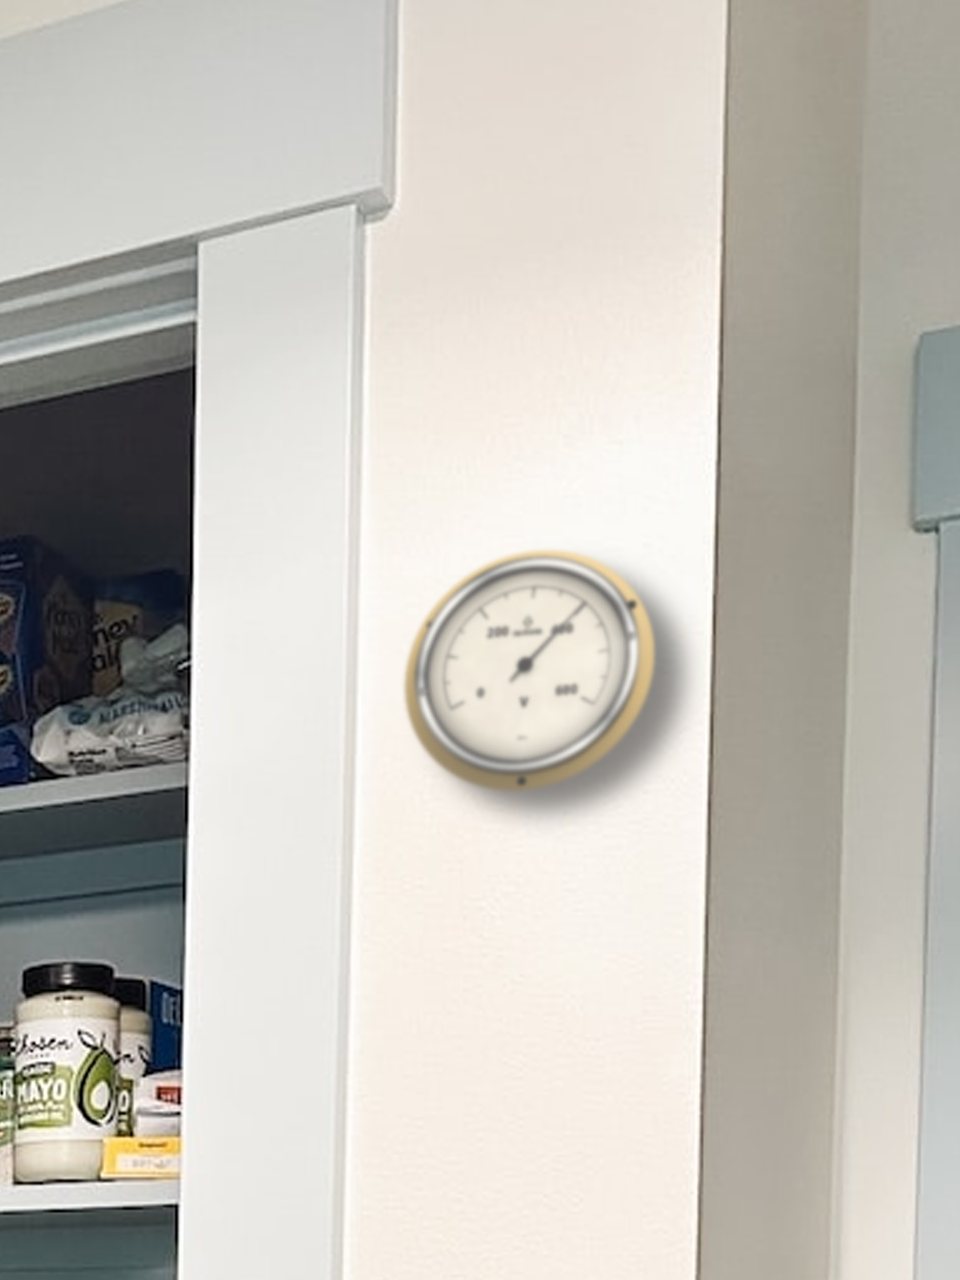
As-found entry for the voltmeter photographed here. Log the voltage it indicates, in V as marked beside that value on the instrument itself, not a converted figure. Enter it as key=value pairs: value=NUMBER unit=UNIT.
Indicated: value=400 unit=V
